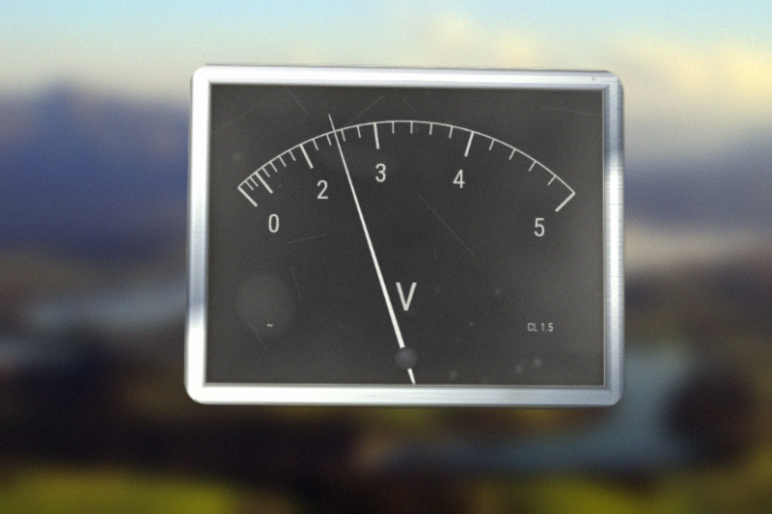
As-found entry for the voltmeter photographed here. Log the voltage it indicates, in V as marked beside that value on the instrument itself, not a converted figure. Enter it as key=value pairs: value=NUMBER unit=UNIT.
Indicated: value=2.5 unit=V
